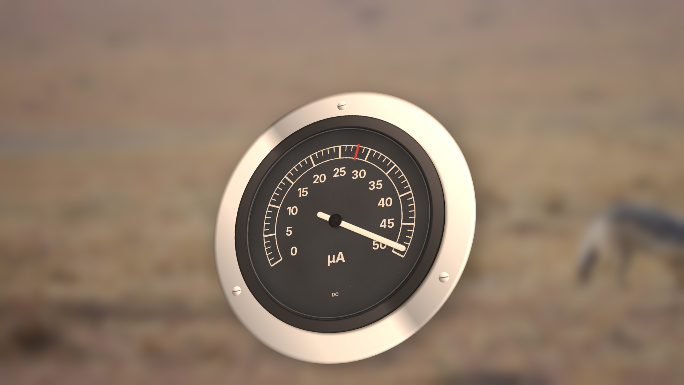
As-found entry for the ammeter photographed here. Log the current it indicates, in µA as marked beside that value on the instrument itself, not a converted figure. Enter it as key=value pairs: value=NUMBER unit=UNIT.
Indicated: value=49 unit=µA
